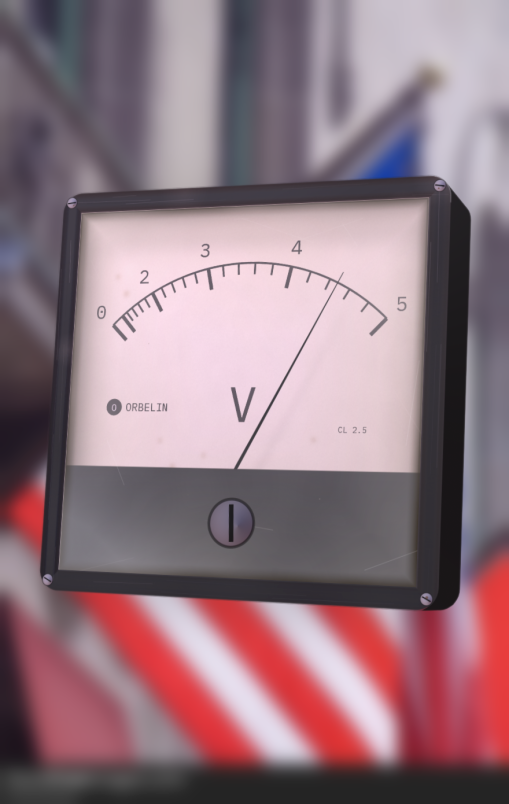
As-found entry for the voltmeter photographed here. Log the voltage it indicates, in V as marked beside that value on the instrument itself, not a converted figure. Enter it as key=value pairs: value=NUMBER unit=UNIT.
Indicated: value=4.5 unit=V
